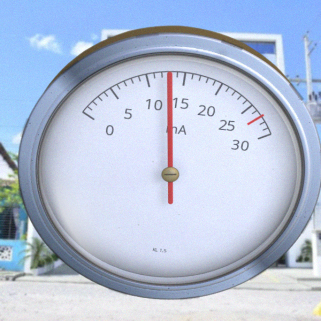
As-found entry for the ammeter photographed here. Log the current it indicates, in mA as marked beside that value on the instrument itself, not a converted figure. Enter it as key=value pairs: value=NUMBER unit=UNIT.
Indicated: value=13 unit=mA
